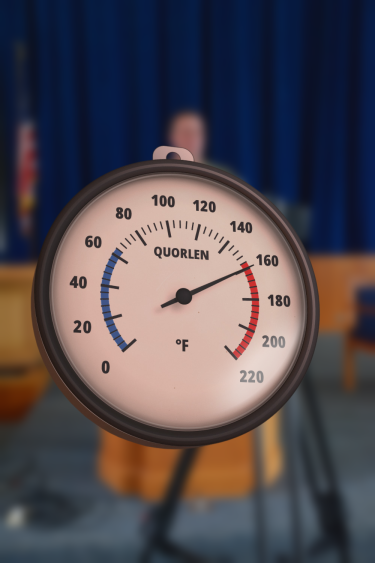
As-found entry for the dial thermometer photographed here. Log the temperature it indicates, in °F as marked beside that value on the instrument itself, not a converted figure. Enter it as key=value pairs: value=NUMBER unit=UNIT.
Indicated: value=160 unit=°F
